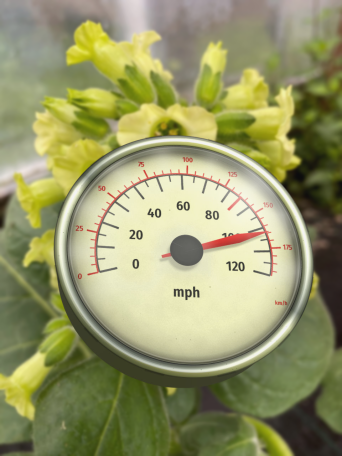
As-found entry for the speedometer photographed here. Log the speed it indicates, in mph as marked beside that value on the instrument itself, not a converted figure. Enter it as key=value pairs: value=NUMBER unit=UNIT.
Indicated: value=102.5 unit=mph
